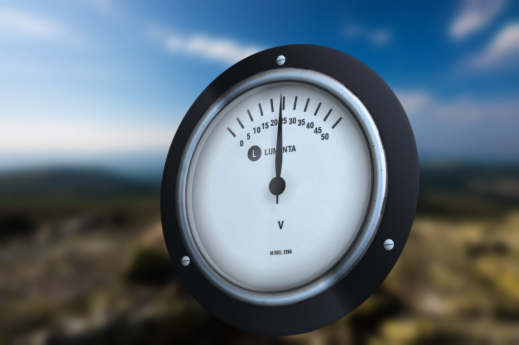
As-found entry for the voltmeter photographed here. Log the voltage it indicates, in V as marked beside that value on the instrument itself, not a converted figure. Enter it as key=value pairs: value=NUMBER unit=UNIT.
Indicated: value=25 unit=V
